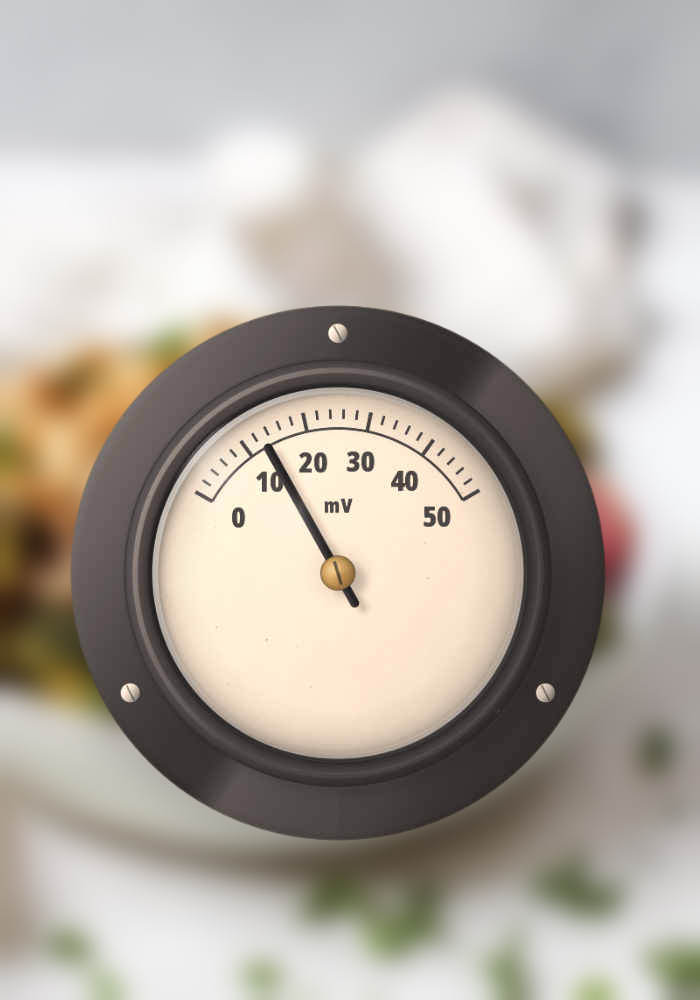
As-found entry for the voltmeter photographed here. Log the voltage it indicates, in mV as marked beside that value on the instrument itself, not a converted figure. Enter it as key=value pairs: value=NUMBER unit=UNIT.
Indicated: value=13 unit=mV
